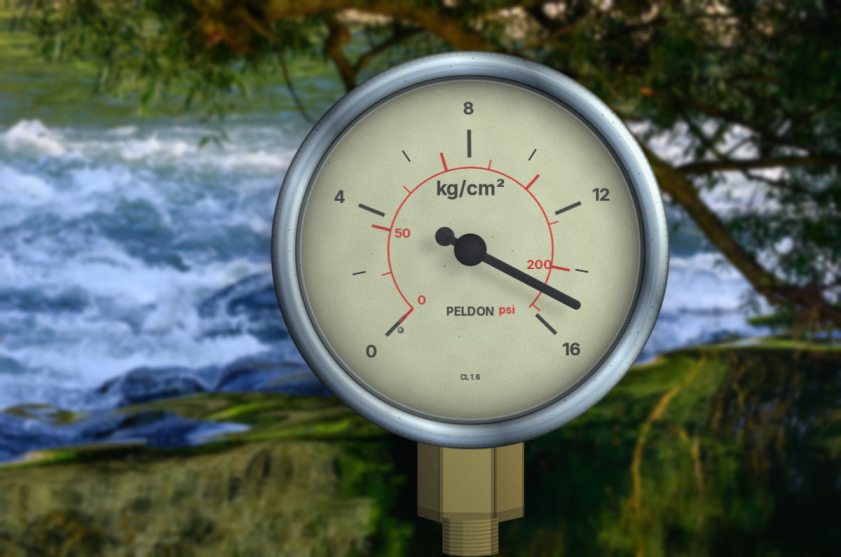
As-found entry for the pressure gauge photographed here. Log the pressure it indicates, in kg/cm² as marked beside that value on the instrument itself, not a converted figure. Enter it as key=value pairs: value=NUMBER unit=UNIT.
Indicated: value=15 unit=kg/cm²
